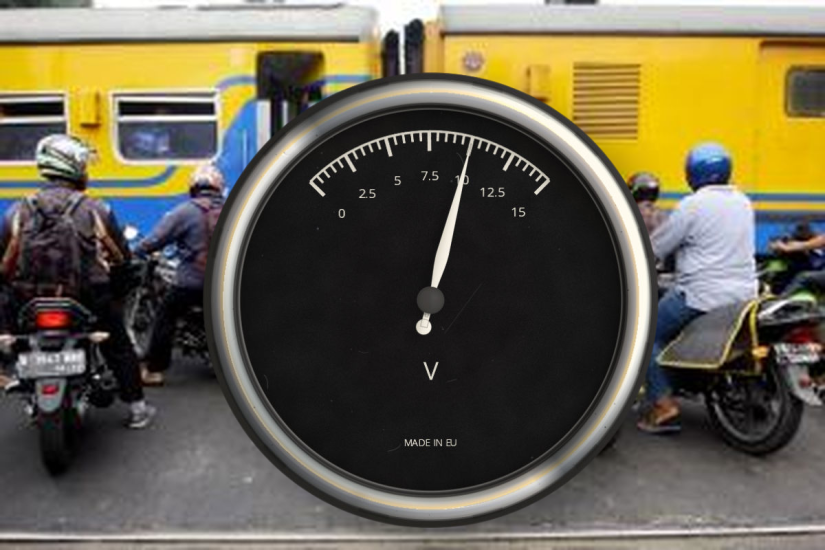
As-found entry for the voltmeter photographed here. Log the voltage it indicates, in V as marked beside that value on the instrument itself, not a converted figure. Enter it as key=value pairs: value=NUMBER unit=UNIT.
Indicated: value=10 unit=V
